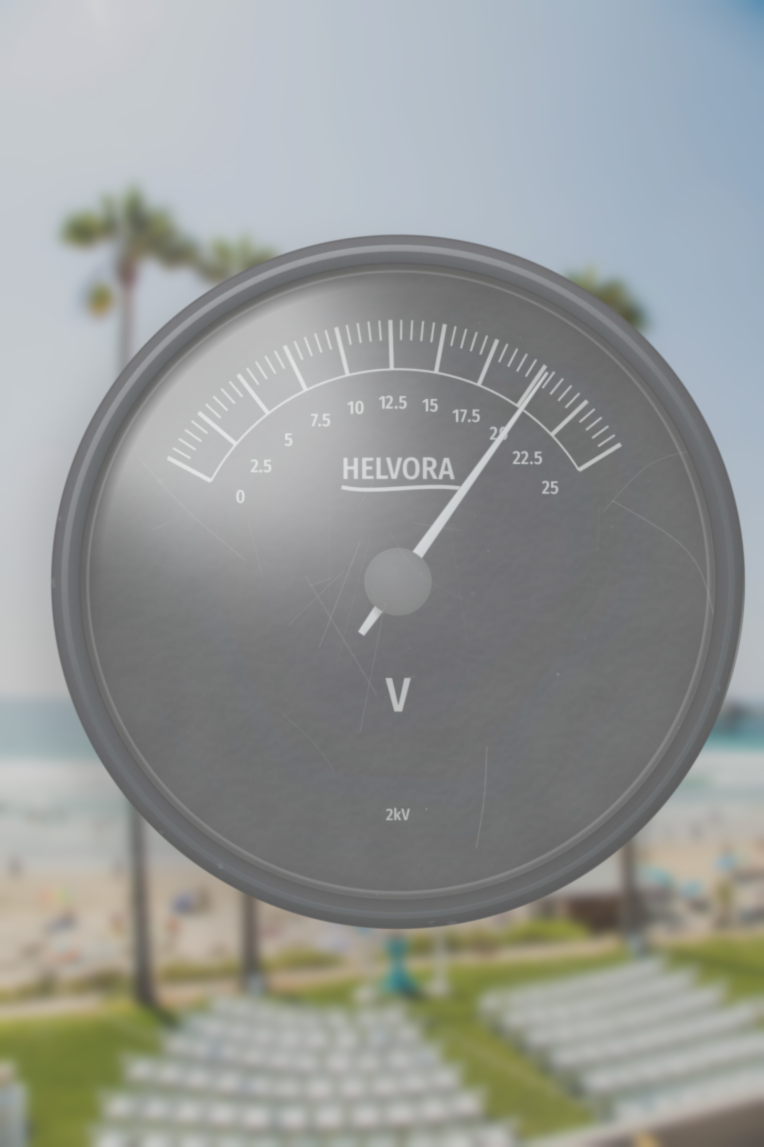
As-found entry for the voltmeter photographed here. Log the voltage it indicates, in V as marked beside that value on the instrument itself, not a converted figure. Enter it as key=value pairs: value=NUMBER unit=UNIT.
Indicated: value=20.25 unit=V
